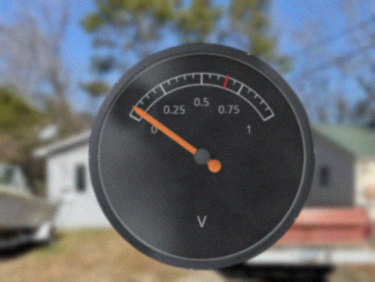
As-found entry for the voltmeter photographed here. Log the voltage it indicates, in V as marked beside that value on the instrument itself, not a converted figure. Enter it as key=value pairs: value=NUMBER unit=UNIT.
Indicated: value=0.05 unit=V
